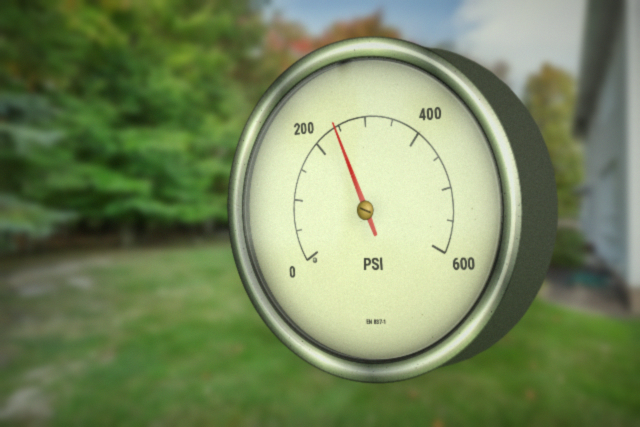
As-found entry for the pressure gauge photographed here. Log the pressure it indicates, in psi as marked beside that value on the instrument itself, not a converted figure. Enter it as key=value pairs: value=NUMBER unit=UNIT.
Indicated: value=250 unit=psi
